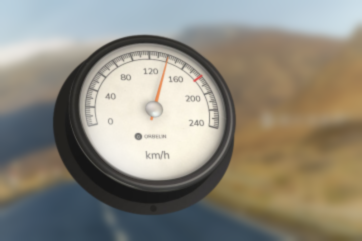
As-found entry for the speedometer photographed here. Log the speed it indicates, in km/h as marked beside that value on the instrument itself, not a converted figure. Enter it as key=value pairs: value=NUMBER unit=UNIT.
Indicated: value=140 unit=km/h
